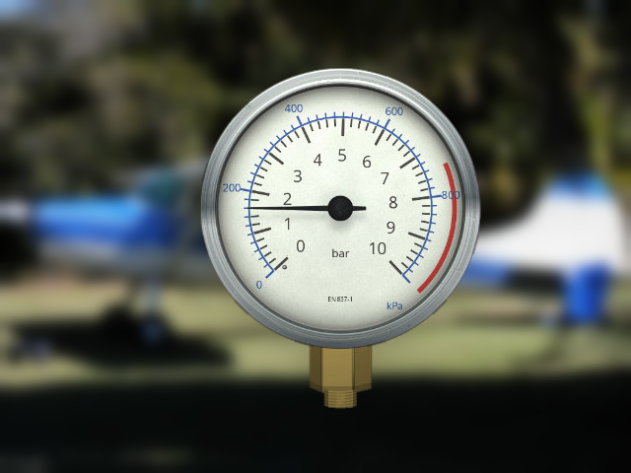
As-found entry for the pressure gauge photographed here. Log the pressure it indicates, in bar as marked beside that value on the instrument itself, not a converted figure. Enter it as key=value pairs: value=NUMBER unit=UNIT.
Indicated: value=1.6 unit=bar
